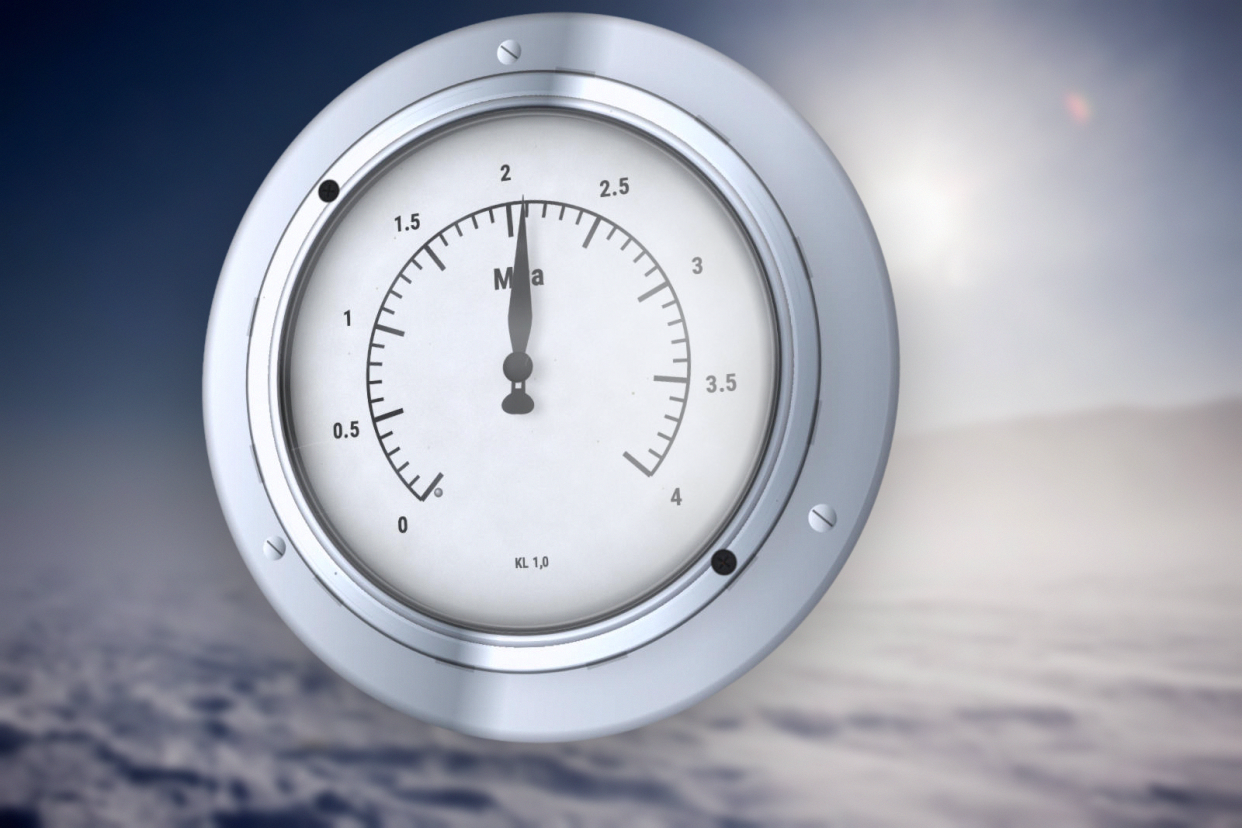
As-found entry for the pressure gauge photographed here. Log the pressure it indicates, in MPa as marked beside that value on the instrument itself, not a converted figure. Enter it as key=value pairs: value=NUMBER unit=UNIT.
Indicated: value=2.1 unit=MPa
